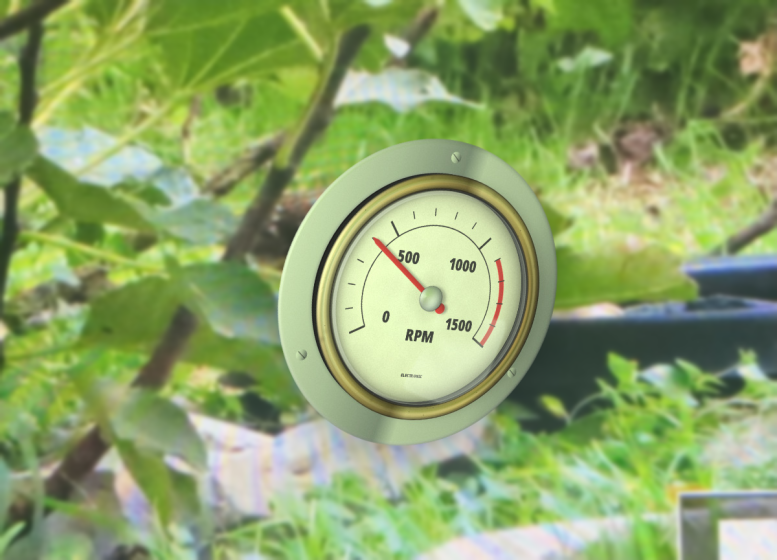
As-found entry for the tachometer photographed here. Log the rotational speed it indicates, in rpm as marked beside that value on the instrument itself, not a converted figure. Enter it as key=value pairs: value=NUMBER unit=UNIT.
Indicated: value=400 unit=rpm
